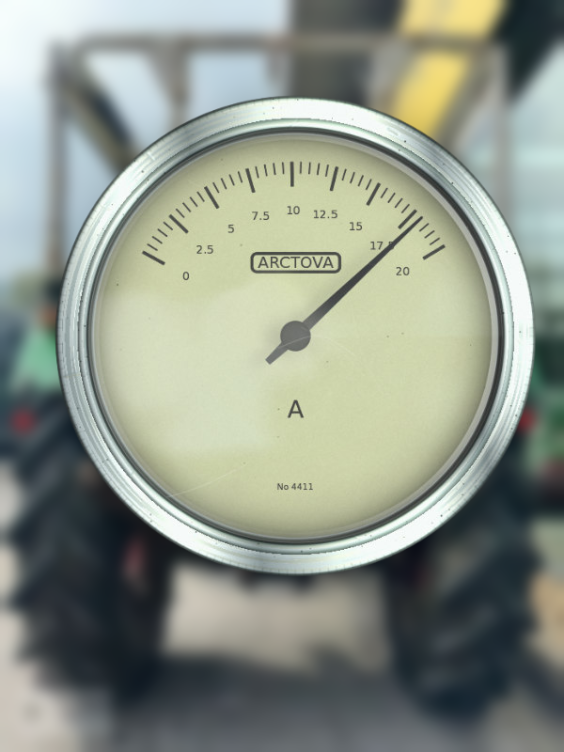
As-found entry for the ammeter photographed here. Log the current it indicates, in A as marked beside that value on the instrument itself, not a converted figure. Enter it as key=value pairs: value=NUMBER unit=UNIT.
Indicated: value=18 unit=A
